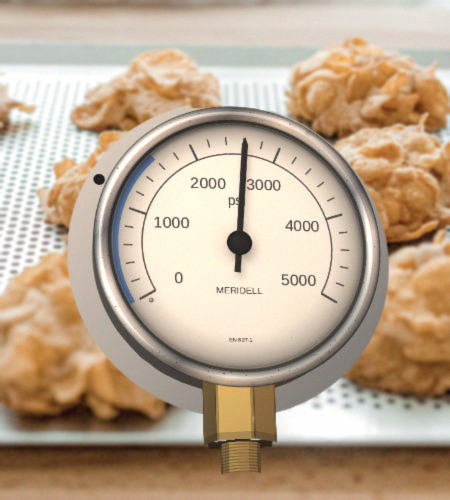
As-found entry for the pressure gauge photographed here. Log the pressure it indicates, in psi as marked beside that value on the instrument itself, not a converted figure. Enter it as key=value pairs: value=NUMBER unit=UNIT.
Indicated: value=2600 unit=psi
